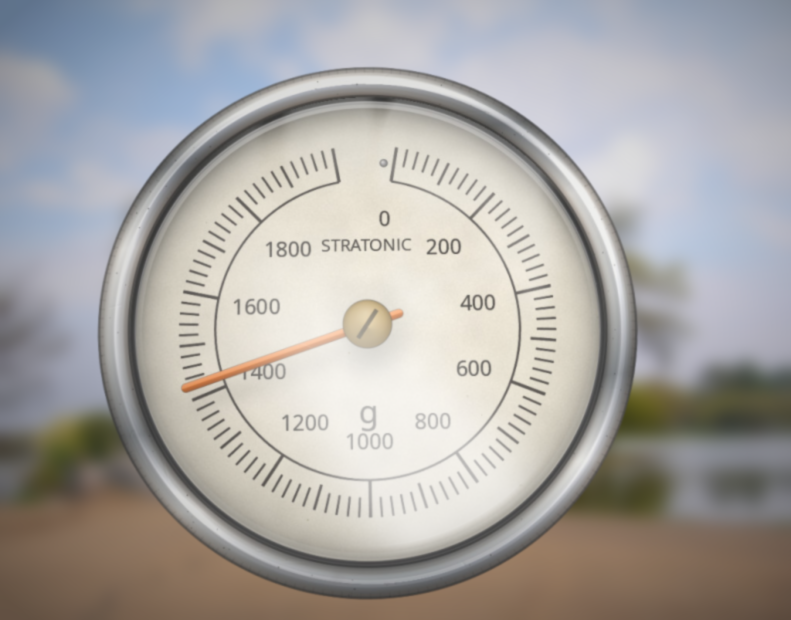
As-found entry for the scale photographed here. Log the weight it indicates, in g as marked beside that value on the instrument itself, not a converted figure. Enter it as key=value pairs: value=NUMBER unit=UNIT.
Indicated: value=1420 unit=g
